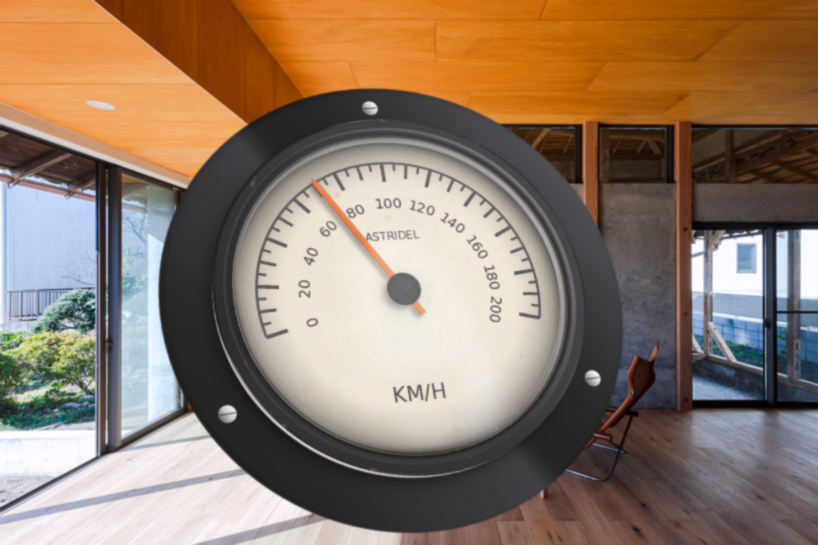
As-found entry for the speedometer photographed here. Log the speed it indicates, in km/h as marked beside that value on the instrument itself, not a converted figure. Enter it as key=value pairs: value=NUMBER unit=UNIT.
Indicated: value=70 unit=km/h
